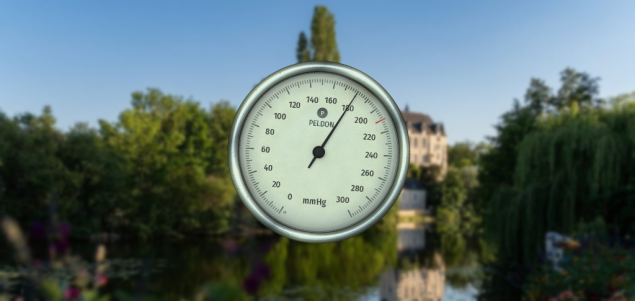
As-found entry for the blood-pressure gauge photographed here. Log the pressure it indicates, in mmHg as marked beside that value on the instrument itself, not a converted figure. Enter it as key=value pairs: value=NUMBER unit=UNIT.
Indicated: value=180 unit=mmHg
